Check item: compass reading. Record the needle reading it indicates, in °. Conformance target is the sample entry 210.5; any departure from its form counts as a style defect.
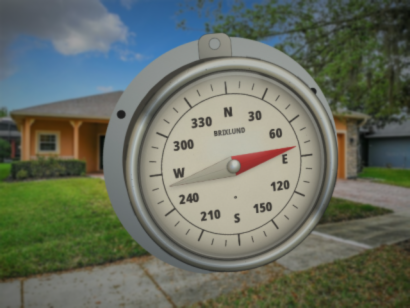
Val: 80
